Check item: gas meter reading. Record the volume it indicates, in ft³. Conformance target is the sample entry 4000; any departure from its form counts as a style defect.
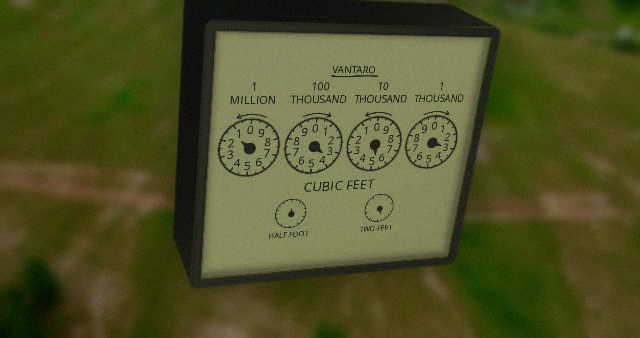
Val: 135300
